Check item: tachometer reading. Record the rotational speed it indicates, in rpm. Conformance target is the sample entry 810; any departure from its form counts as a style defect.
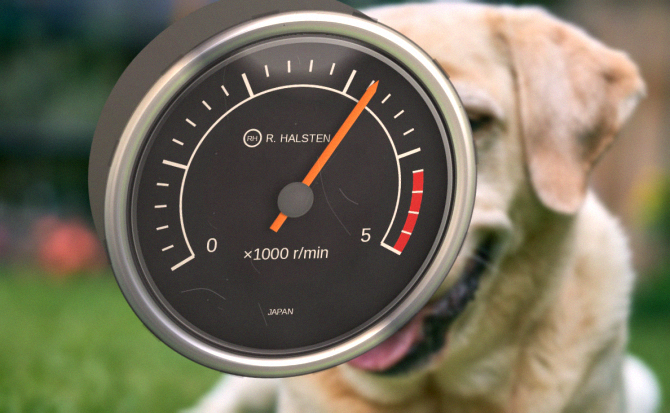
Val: 3200
